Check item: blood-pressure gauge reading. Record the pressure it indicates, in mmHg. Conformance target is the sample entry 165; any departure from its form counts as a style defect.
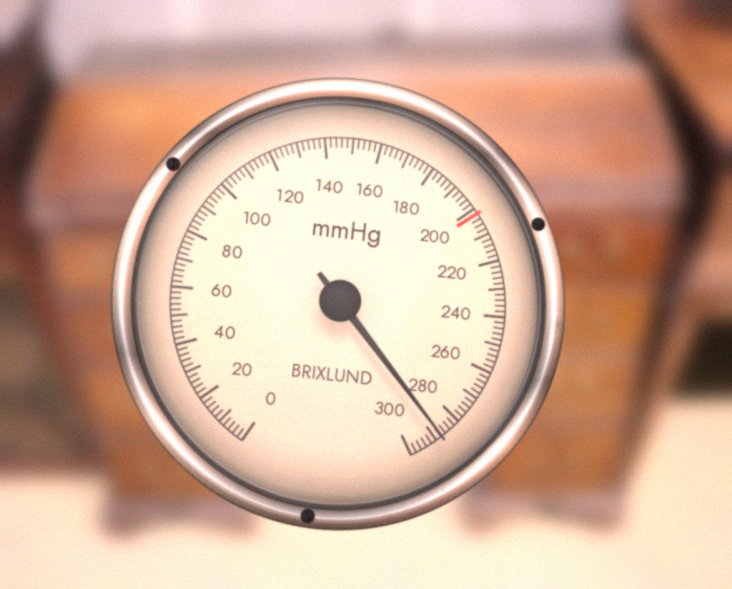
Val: 288
